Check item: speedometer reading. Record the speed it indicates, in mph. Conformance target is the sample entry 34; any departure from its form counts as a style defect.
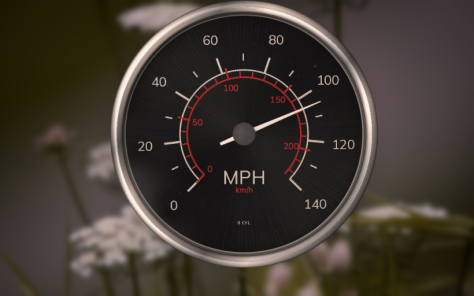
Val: 105
